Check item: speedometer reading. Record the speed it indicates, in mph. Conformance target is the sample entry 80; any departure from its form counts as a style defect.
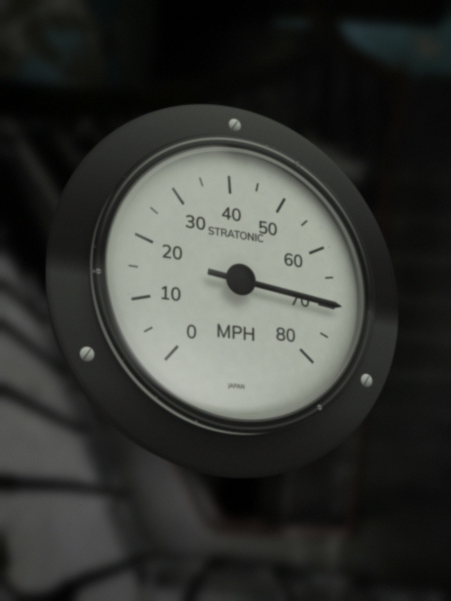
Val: 70
